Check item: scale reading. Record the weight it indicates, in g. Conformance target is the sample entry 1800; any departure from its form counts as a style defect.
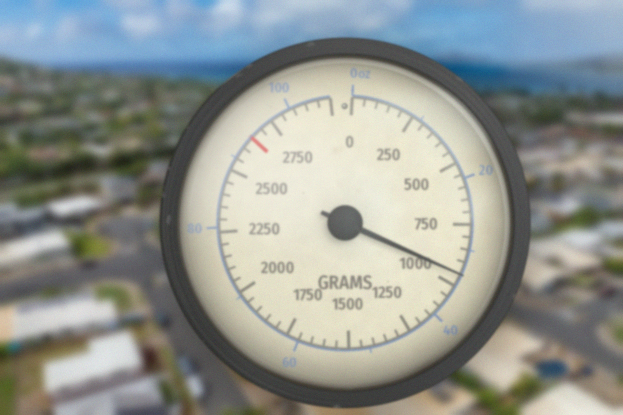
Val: 950
